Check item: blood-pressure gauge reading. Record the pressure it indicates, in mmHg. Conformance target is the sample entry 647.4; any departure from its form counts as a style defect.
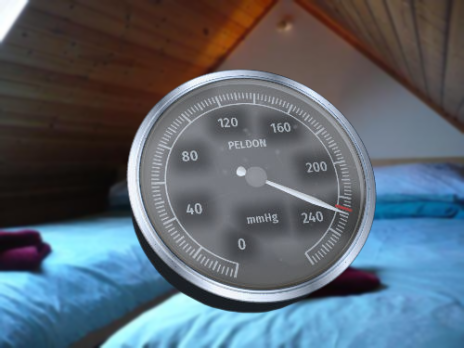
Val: 230
